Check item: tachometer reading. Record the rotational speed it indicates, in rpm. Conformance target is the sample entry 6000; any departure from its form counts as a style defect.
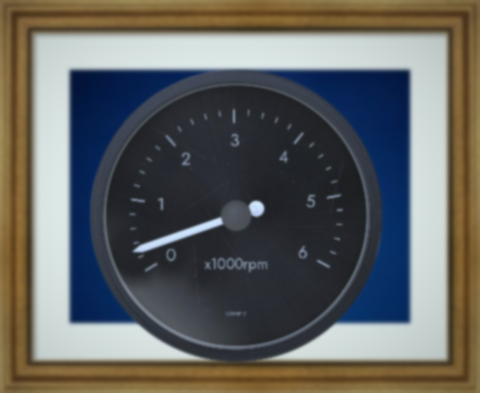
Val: 300
